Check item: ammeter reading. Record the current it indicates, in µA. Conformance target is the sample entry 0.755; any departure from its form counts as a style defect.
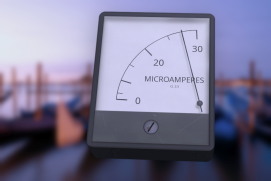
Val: 27.5
